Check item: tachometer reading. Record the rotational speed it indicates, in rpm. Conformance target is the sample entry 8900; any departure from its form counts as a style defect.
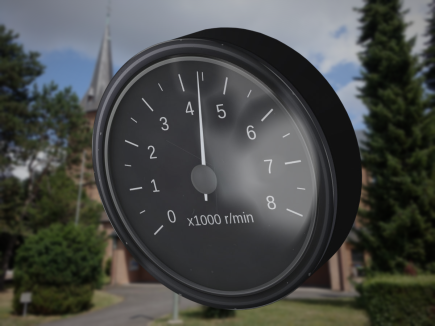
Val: 4500
